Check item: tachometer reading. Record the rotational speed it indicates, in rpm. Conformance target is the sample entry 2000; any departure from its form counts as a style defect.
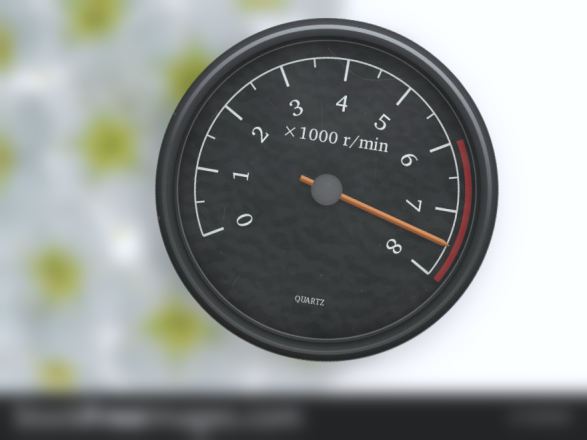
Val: 7500
